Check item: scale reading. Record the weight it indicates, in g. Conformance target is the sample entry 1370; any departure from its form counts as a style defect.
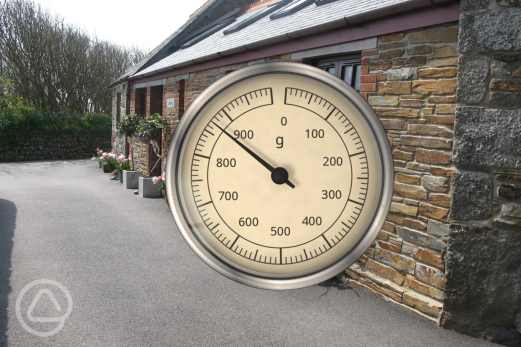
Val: 870
